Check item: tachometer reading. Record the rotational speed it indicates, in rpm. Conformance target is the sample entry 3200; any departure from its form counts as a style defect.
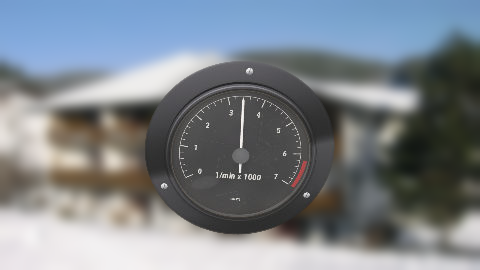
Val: 3400
